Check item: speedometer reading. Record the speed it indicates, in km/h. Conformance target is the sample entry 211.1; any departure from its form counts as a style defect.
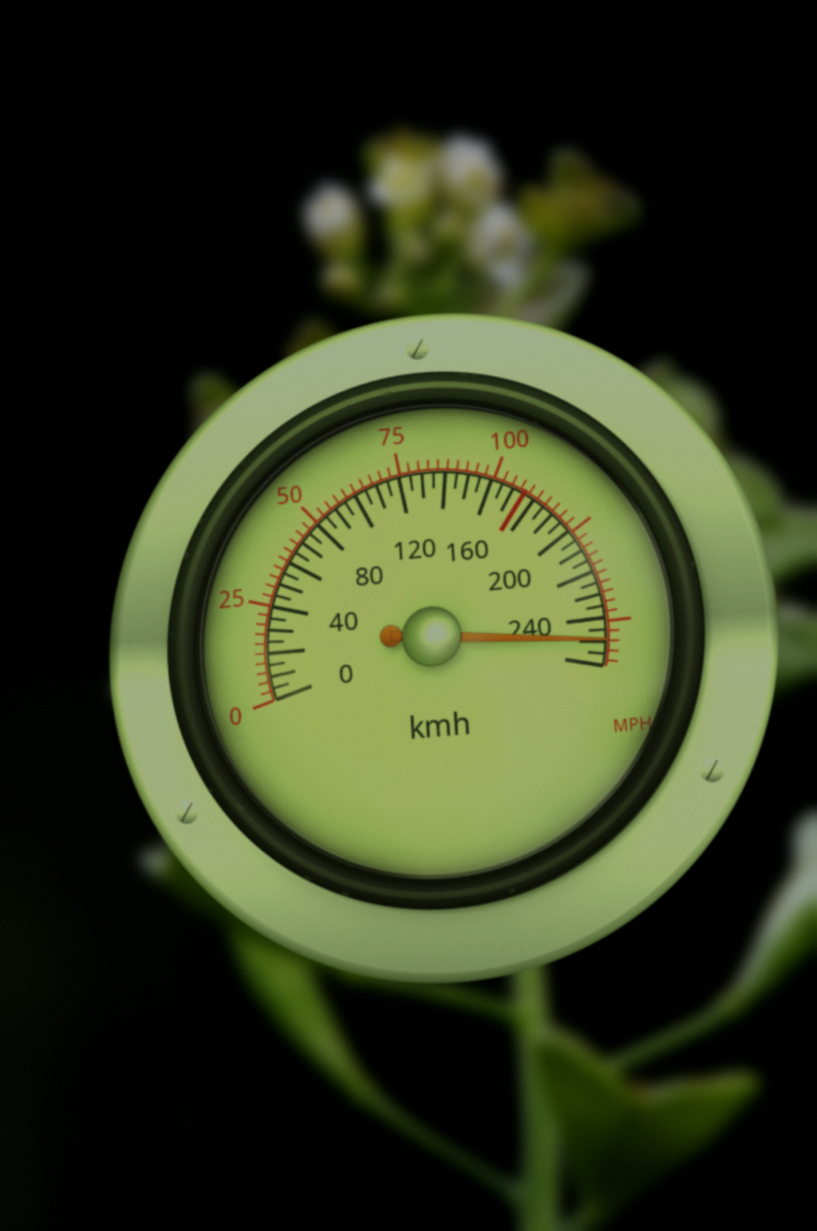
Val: 250
